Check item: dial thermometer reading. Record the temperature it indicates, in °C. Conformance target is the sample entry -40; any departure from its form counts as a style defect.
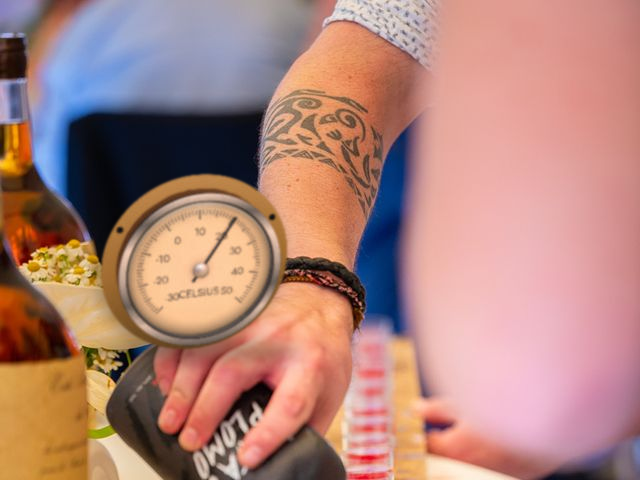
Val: 20
